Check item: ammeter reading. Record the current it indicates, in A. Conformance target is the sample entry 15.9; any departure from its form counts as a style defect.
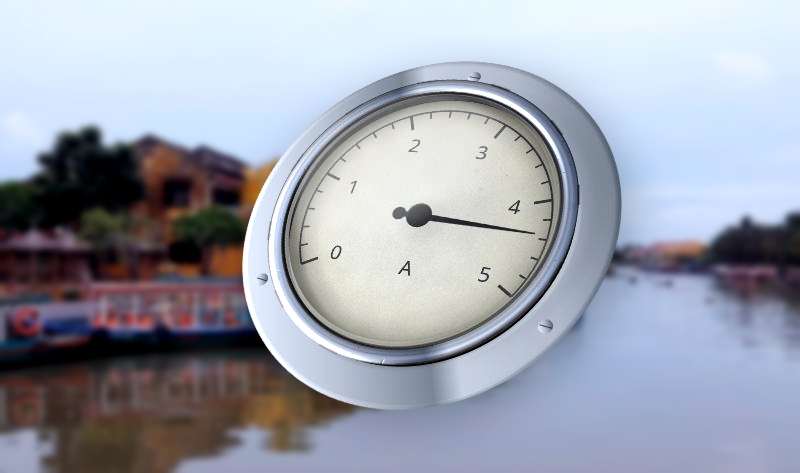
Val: 4.4
